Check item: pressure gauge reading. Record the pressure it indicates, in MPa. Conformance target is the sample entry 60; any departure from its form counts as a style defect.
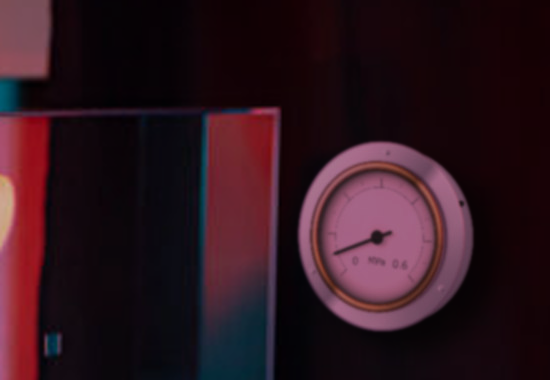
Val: 0.05
